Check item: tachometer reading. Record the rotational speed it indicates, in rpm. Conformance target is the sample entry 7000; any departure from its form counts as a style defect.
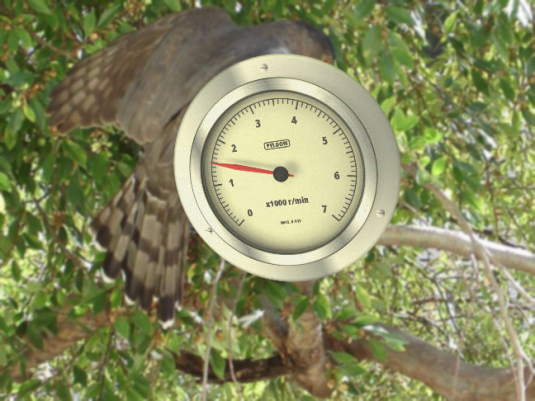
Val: 1500
